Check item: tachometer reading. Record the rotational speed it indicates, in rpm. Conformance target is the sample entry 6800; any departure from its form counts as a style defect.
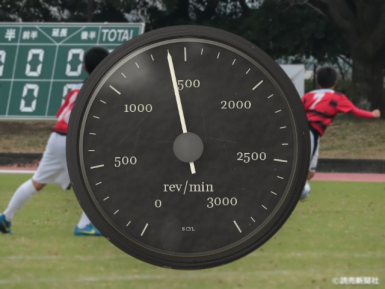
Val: 1400
